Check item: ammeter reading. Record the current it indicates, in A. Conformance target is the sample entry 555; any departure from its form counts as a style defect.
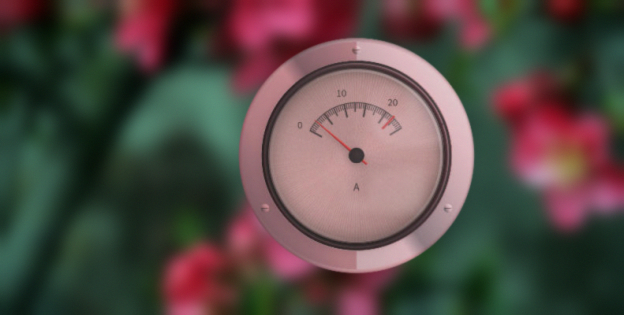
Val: 2.5
